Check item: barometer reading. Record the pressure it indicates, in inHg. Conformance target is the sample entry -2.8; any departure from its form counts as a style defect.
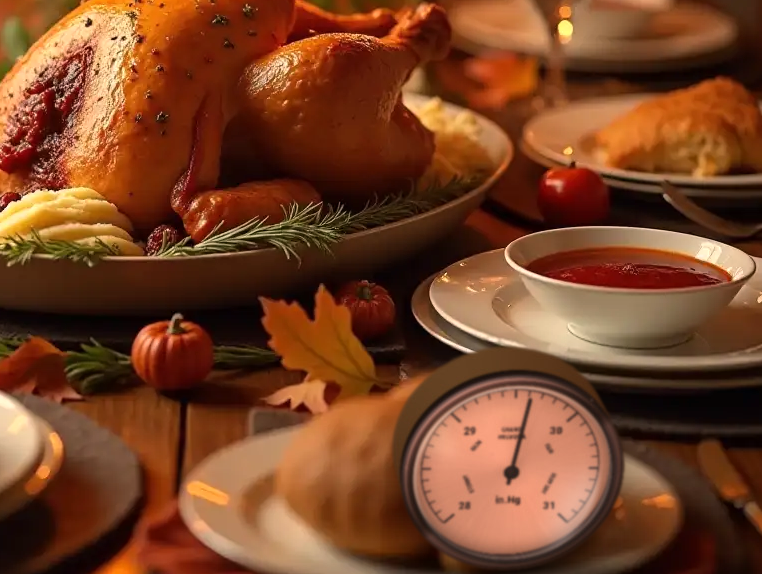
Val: 29.6
